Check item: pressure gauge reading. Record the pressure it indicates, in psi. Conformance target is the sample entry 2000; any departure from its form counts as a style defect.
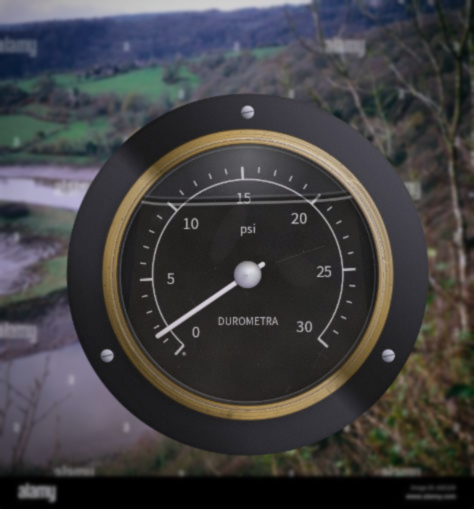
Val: 1.5
